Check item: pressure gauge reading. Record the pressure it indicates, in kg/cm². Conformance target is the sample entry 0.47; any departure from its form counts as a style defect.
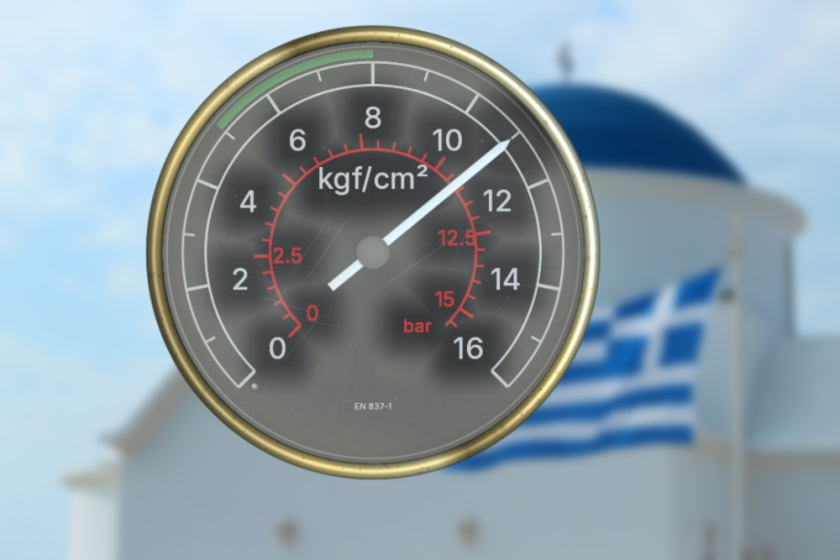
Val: 11
